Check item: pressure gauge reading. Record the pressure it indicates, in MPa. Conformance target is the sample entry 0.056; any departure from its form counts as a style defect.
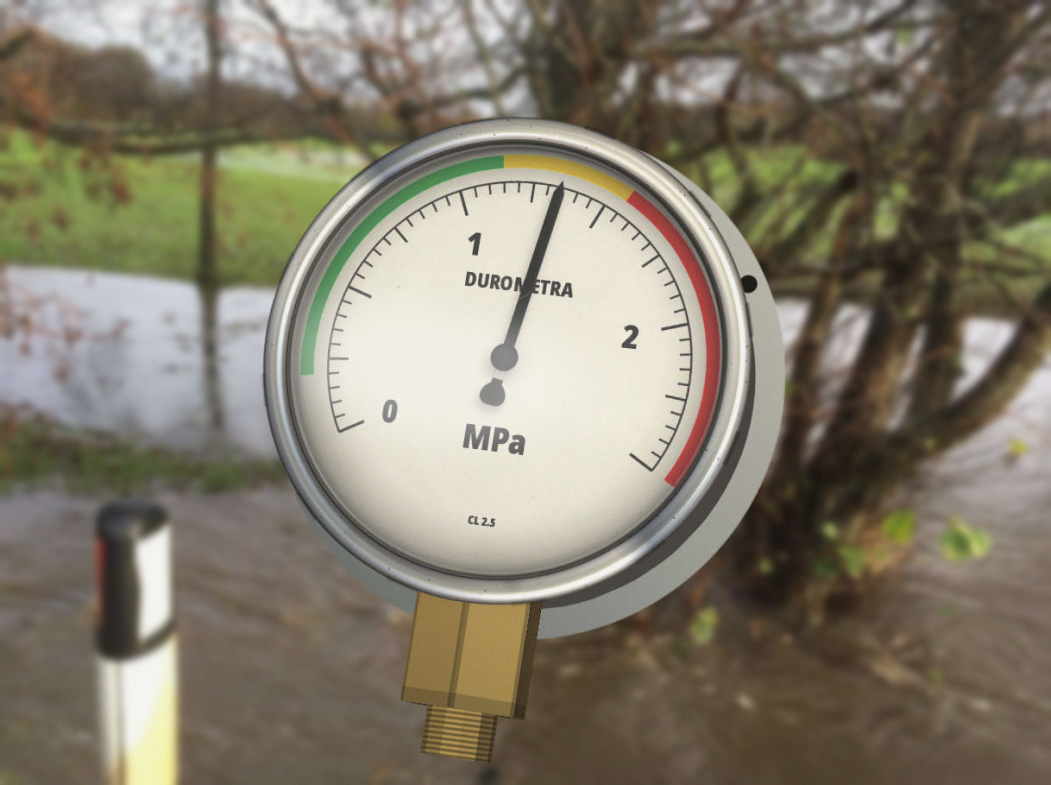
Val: 1.35
